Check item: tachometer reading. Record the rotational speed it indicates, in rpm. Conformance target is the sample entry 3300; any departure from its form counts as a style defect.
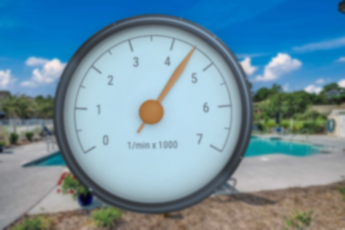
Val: 4500
